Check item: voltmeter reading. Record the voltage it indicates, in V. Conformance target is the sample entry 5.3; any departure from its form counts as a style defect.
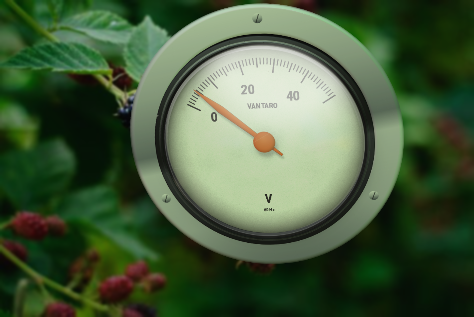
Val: 5
